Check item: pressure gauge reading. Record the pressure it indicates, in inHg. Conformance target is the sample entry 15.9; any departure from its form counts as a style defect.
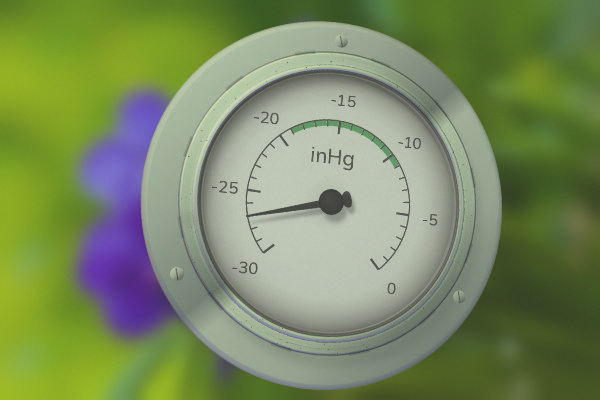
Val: -27
